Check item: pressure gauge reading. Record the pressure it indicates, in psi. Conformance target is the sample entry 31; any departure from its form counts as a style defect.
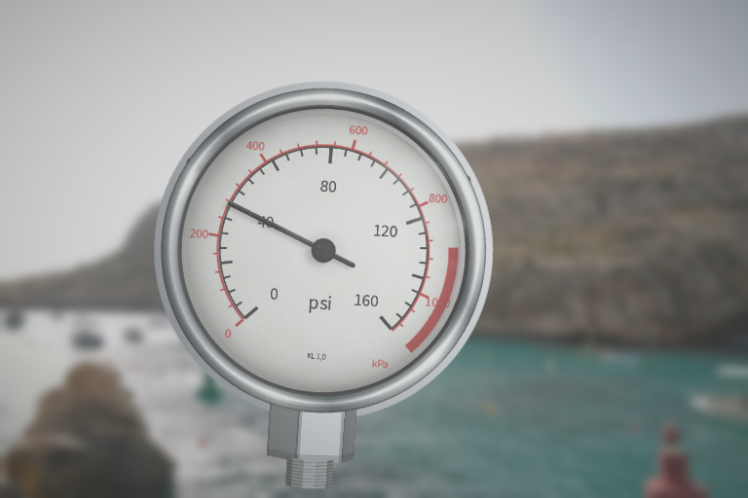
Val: 40
